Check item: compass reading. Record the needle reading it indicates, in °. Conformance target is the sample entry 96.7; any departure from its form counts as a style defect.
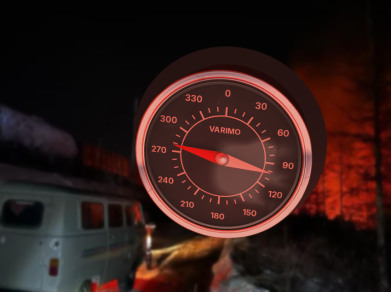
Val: 280
